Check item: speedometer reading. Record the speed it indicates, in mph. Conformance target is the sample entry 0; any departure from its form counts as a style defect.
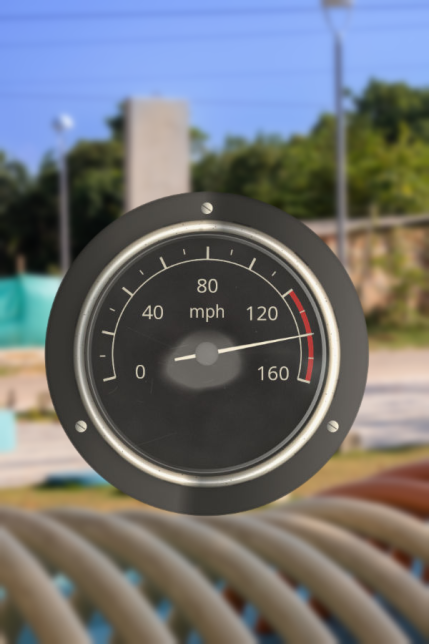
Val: 140
